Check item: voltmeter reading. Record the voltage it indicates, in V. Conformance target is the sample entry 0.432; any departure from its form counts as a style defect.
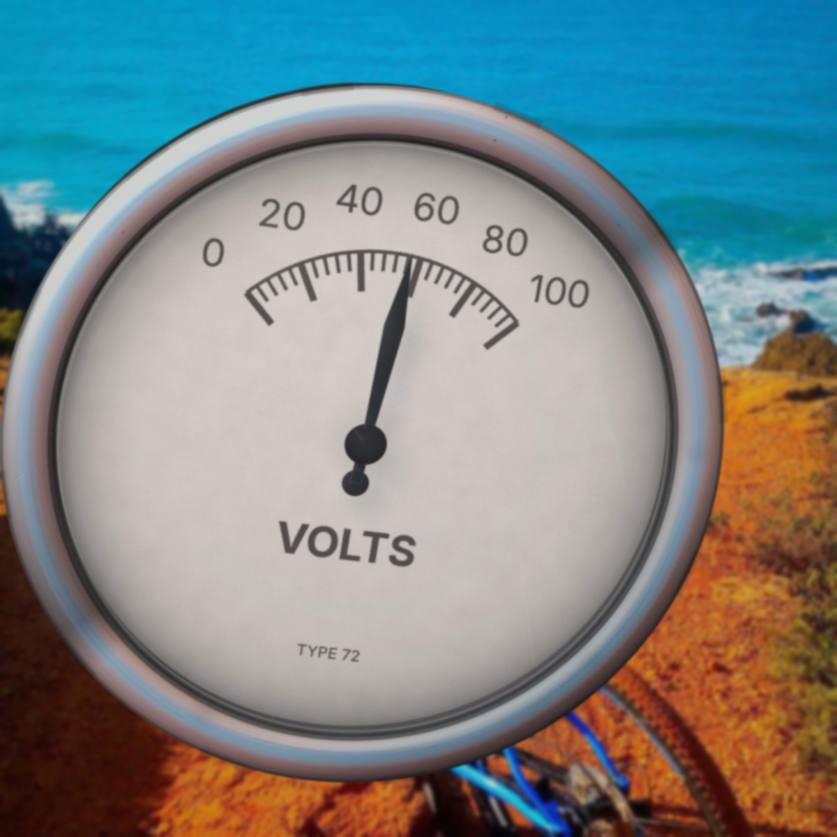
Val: 56
